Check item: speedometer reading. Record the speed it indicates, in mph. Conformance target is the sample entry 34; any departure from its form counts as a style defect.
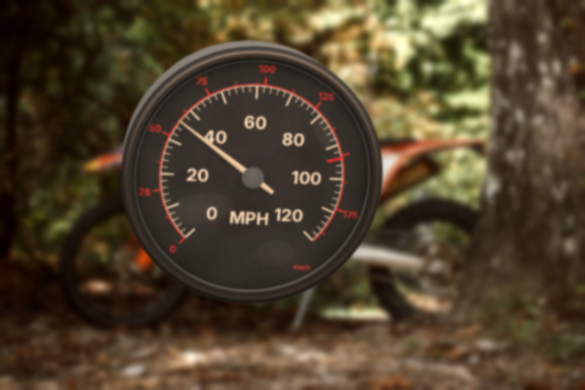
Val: 36
